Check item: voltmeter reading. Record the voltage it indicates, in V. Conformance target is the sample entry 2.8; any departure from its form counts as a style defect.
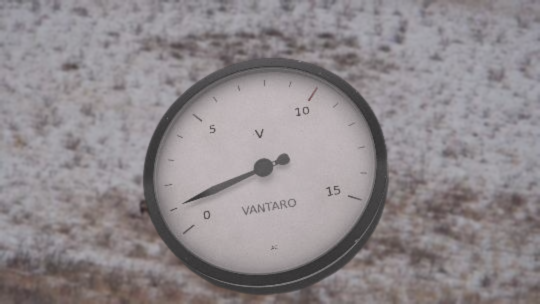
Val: 1
